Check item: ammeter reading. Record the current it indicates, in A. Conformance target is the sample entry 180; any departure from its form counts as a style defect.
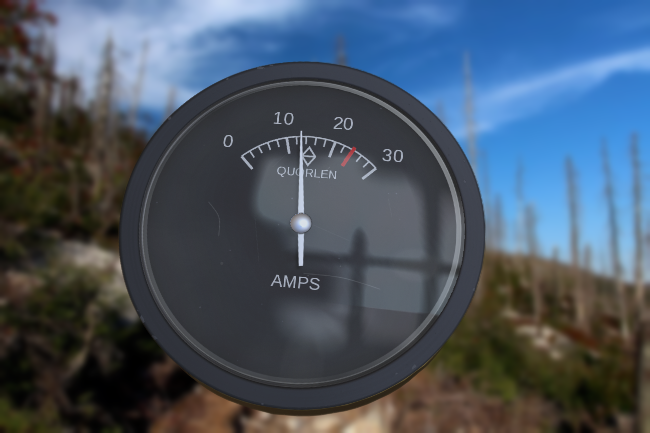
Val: 13
